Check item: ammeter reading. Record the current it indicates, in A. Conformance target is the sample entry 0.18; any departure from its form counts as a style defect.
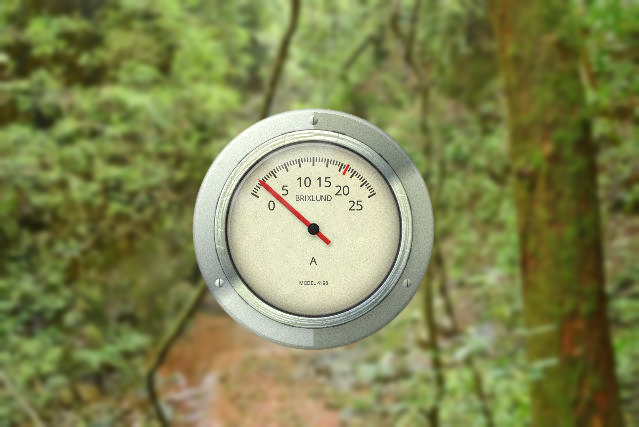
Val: 2.5
